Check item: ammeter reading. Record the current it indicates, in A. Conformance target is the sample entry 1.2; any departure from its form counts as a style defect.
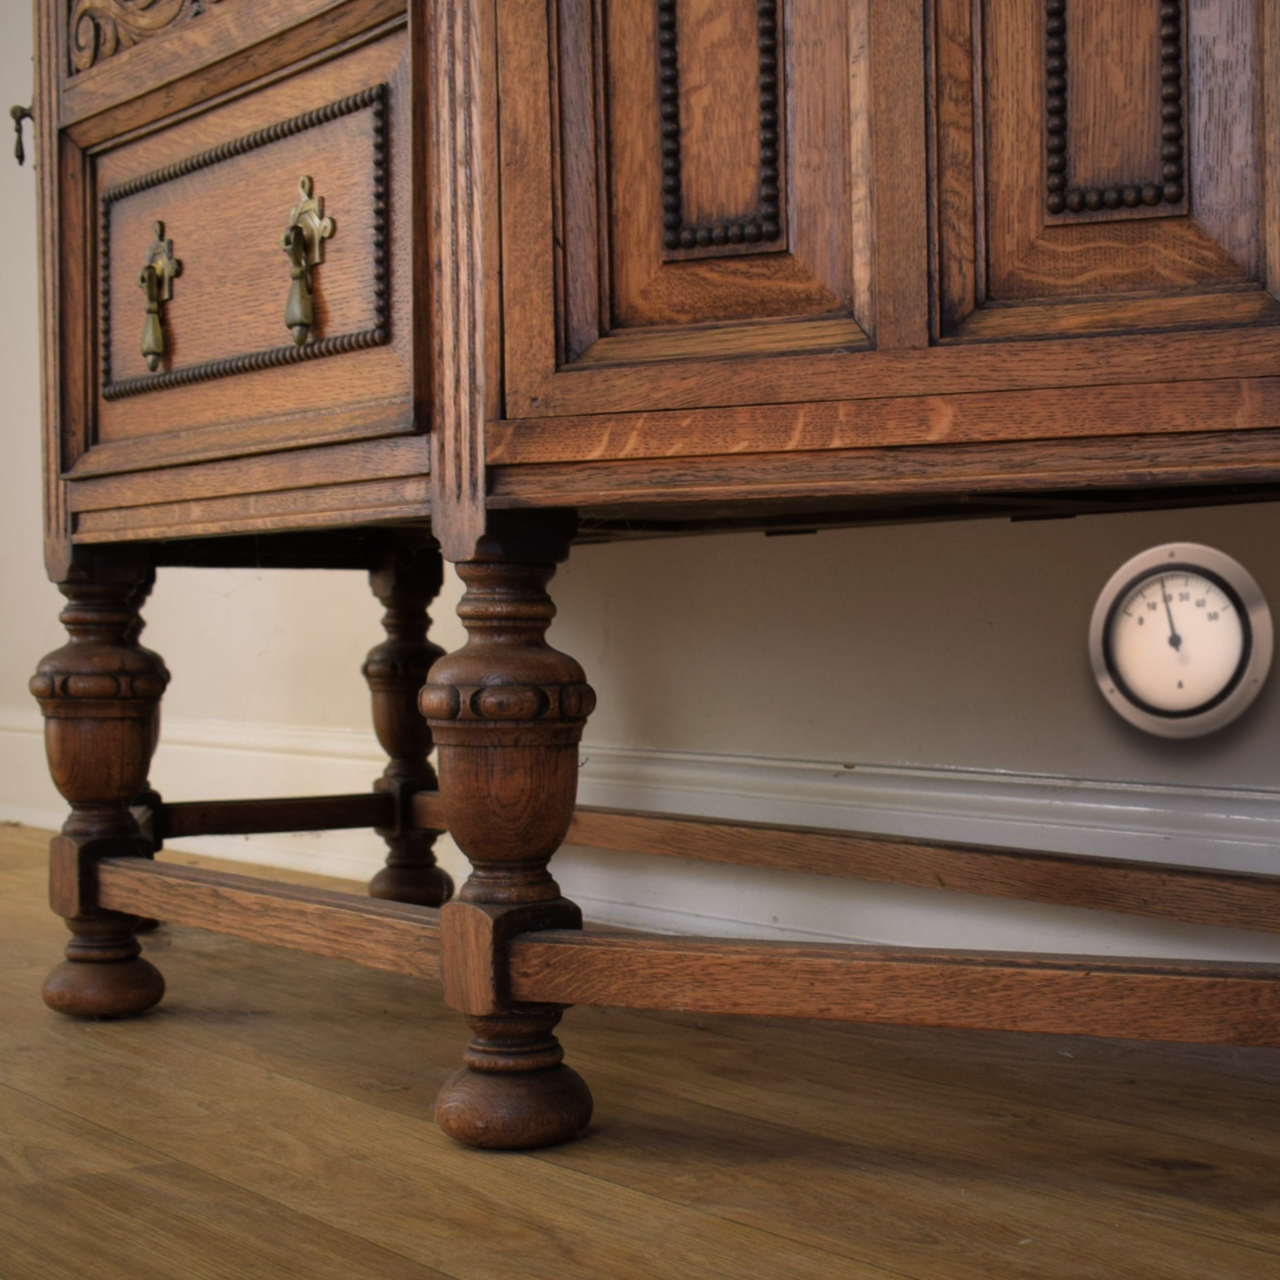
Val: 20
